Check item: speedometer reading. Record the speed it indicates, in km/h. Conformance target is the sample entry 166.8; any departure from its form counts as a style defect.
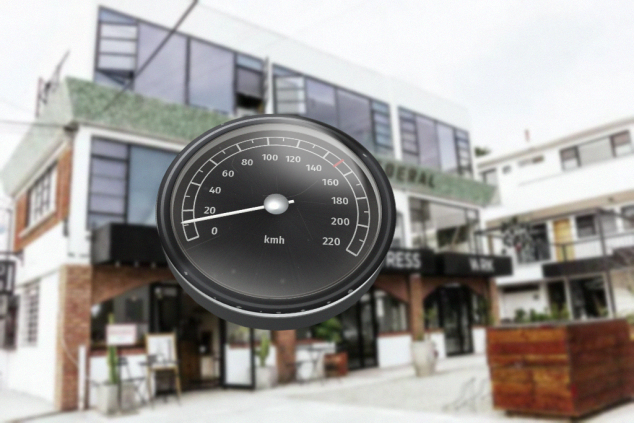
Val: 10
